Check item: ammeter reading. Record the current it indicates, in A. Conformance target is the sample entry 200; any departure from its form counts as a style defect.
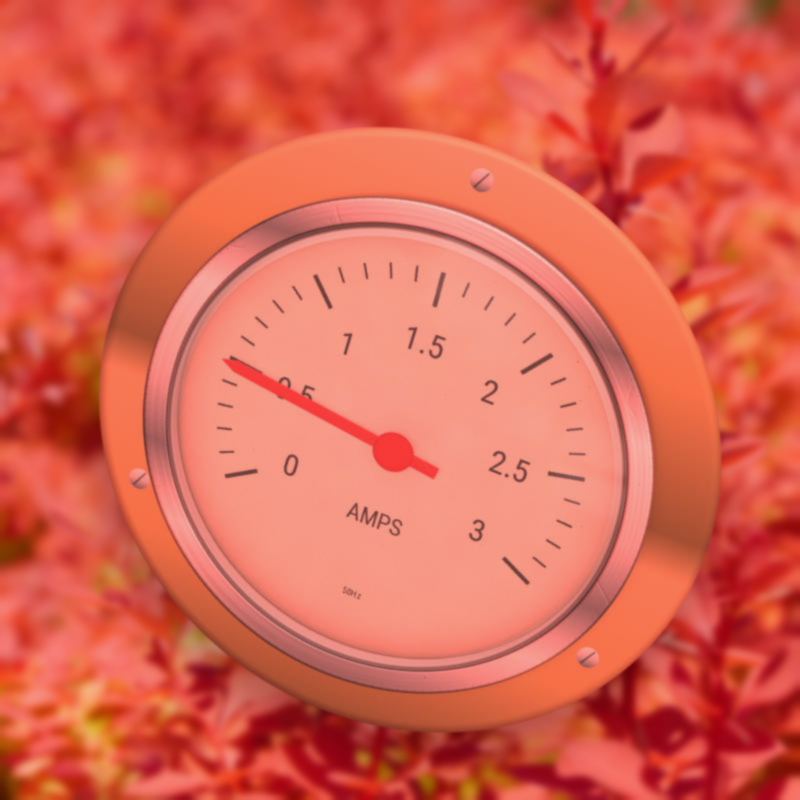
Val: 0.5
